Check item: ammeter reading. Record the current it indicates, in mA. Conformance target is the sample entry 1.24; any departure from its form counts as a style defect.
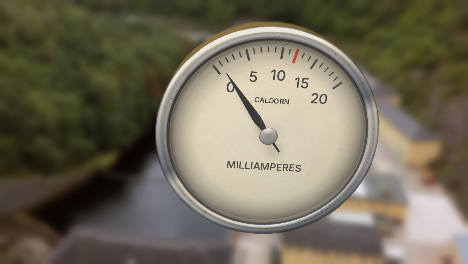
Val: 1
